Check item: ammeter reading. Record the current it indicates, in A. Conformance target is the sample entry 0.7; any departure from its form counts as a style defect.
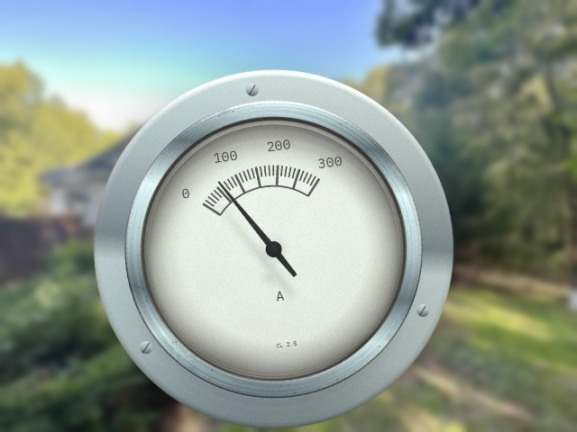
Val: 60
